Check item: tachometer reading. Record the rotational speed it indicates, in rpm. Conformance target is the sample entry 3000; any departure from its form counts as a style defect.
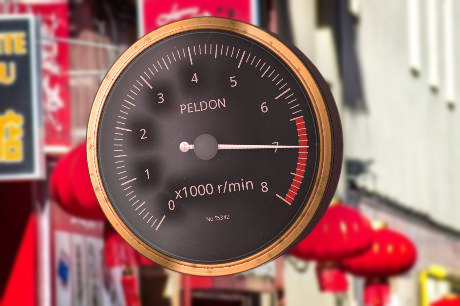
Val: 7000
